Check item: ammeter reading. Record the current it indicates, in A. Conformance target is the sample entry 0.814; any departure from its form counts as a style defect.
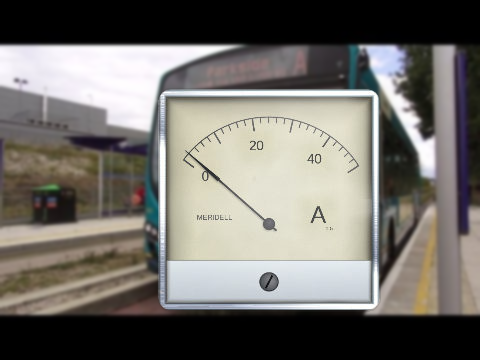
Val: 2
